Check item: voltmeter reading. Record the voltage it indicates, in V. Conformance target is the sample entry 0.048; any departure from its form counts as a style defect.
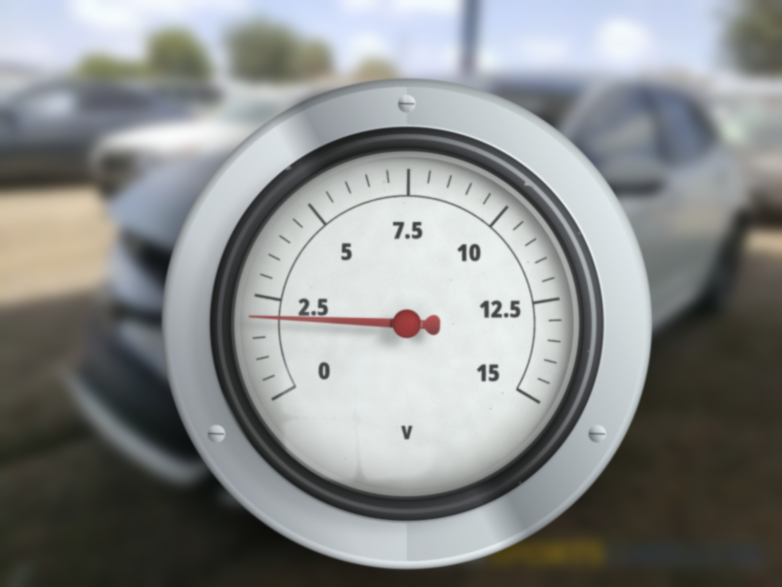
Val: 2
